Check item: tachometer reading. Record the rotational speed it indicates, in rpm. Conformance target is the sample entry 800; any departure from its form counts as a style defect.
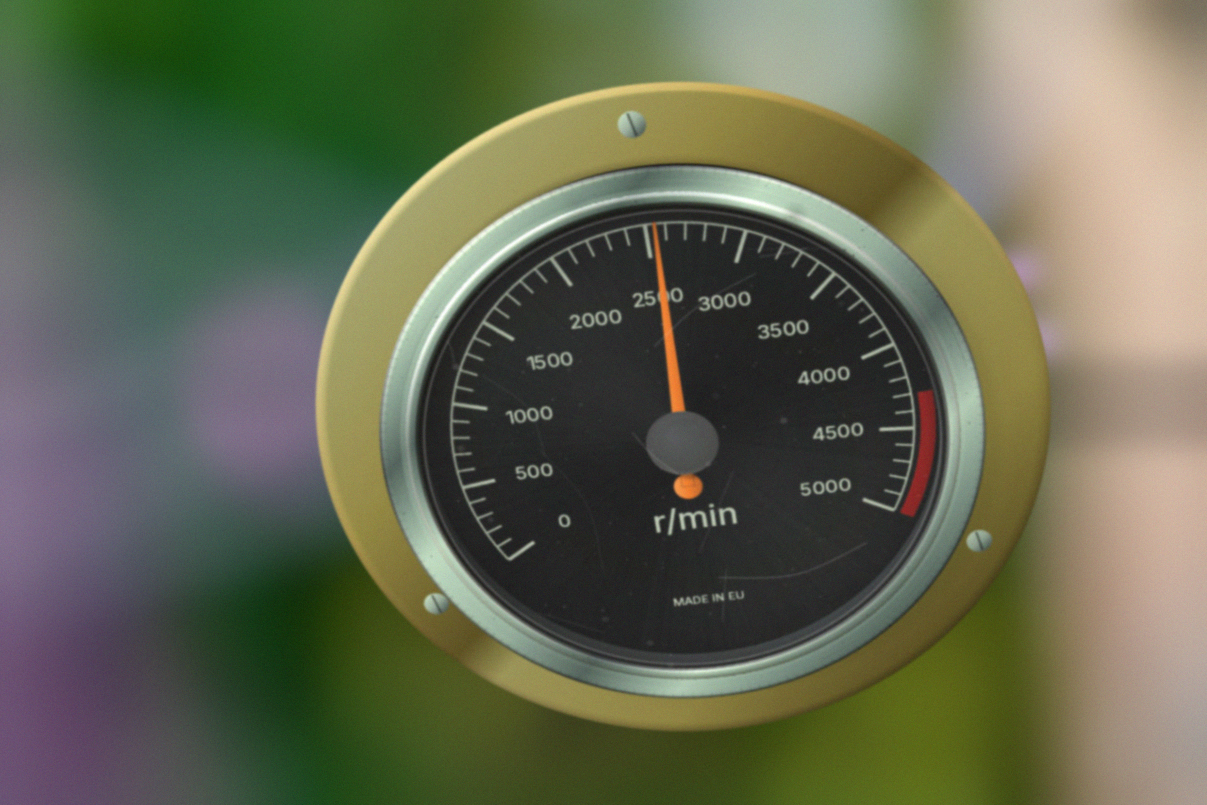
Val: 2550
